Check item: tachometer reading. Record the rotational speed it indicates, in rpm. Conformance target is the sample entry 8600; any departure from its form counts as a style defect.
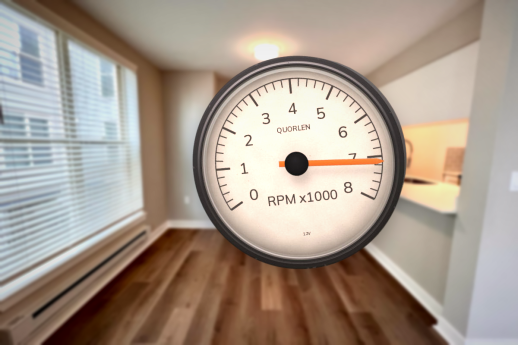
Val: 7100
